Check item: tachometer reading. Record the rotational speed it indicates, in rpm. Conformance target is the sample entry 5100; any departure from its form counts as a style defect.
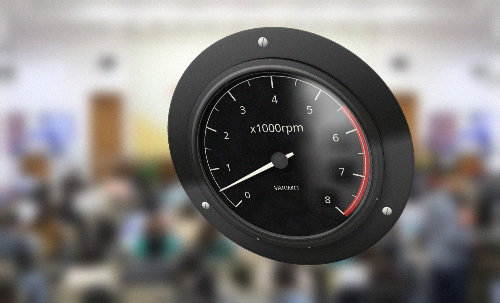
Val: 500
